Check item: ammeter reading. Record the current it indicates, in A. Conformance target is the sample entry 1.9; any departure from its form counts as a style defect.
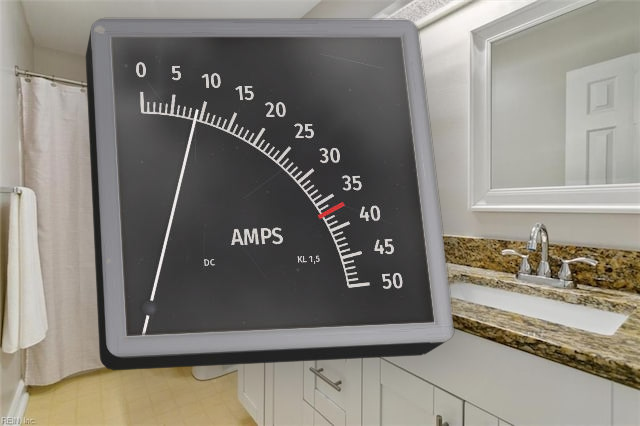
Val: 9
